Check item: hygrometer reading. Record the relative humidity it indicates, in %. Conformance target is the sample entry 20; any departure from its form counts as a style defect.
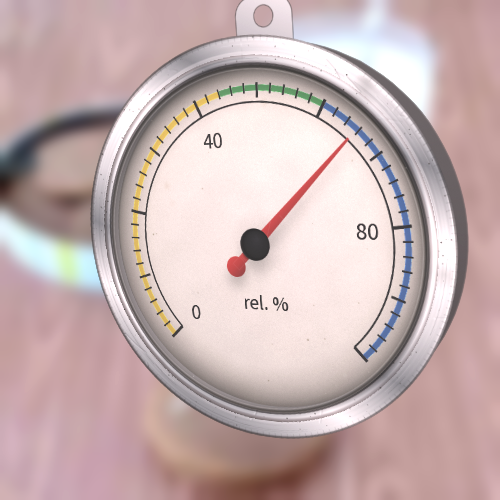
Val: 66
